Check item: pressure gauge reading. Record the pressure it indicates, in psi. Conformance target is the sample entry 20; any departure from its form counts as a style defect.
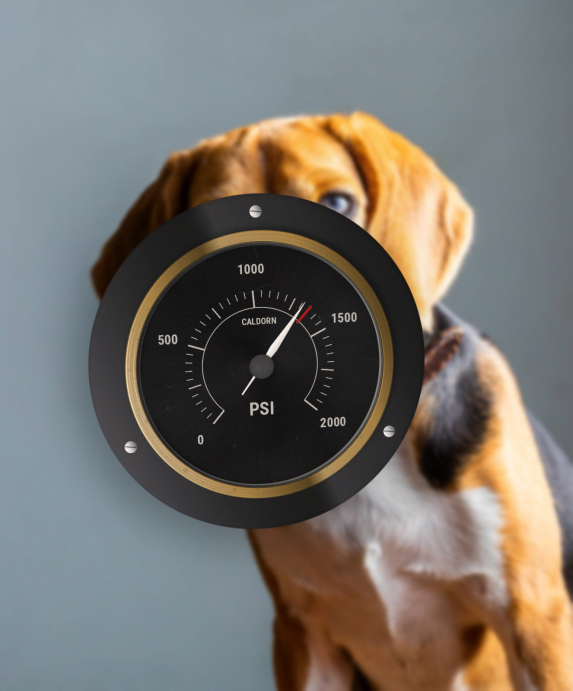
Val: 1300
